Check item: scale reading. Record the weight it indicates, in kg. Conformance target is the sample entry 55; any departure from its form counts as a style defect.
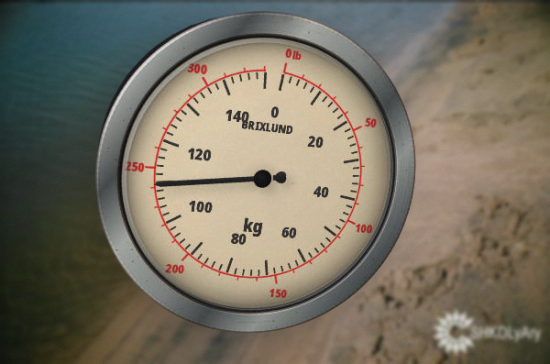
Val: 110
